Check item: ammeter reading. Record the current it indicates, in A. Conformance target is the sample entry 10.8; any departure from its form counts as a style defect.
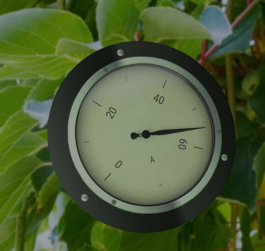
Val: 55
